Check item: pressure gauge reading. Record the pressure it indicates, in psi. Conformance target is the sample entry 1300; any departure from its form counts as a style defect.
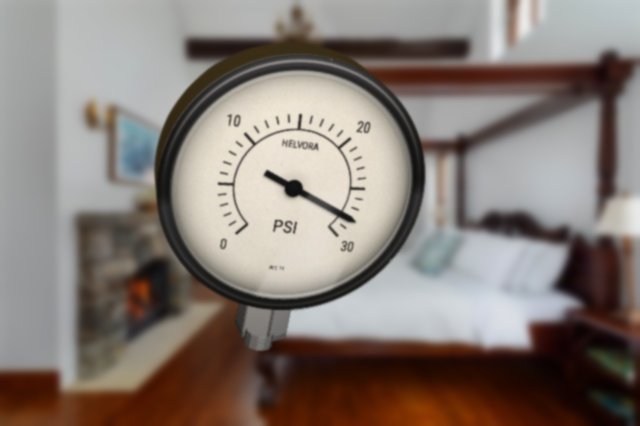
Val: 28
